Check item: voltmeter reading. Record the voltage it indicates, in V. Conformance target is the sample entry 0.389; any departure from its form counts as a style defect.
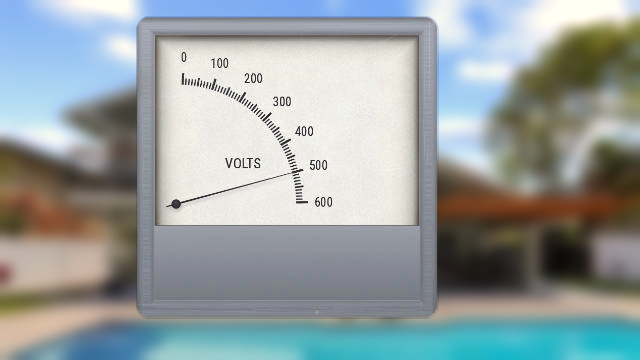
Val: 500
